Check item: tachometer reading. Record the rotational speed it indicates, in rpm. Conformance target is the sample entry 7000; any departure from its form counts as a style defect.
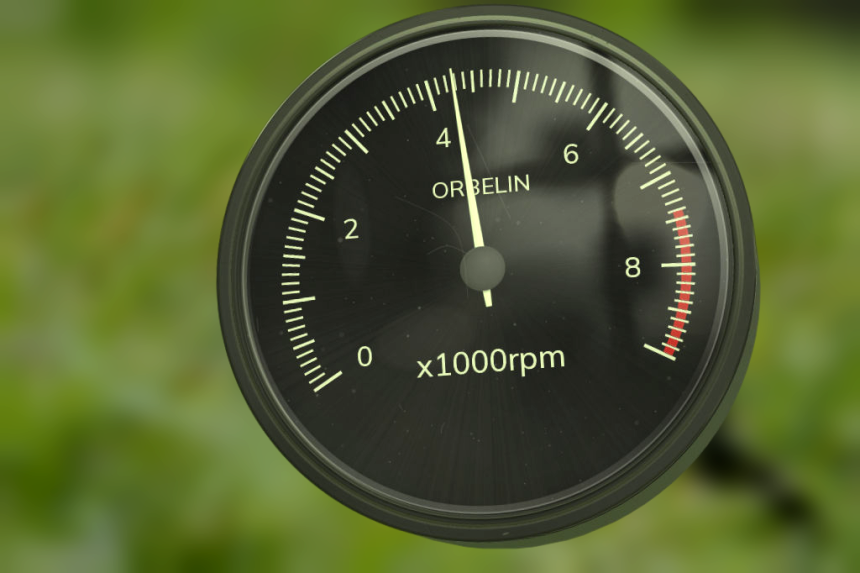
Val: 4300
